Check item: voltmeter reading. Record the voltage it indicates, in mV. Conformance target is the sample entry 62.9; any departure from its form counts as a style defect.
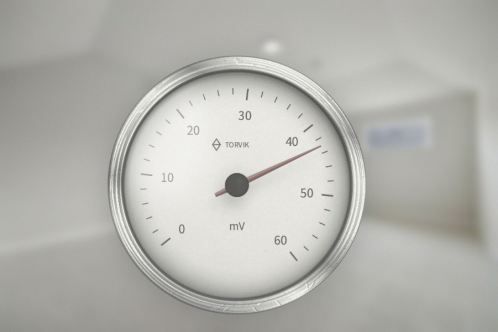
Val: 43
